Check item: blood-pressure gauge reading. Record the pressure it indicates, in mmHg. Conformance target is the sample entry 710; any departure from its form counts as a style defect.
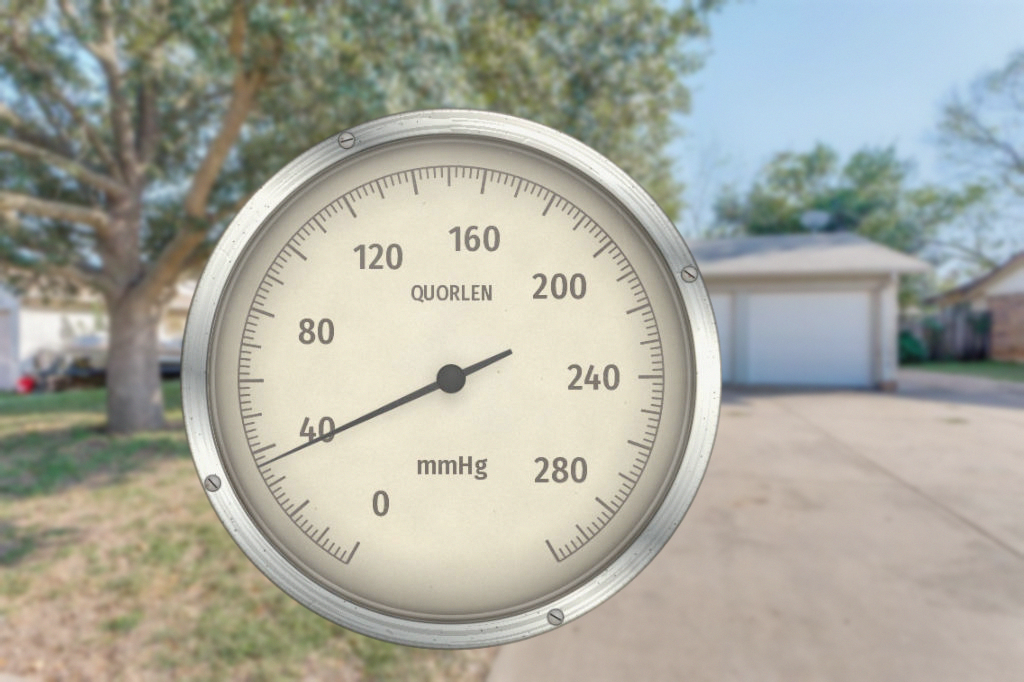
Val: 36
